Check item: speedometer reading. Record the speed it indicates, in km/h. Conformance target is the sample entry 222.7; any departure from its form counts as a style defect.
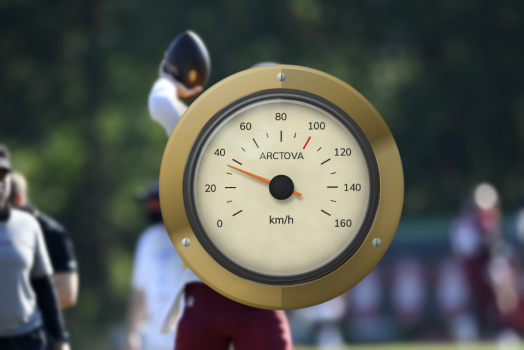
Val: 35
